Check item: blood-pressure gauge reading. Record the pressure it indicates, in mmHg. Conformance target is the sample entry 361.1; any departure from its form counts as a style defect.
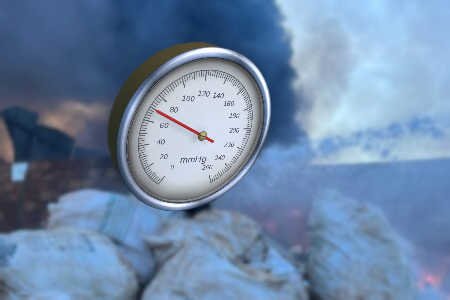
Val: 70
